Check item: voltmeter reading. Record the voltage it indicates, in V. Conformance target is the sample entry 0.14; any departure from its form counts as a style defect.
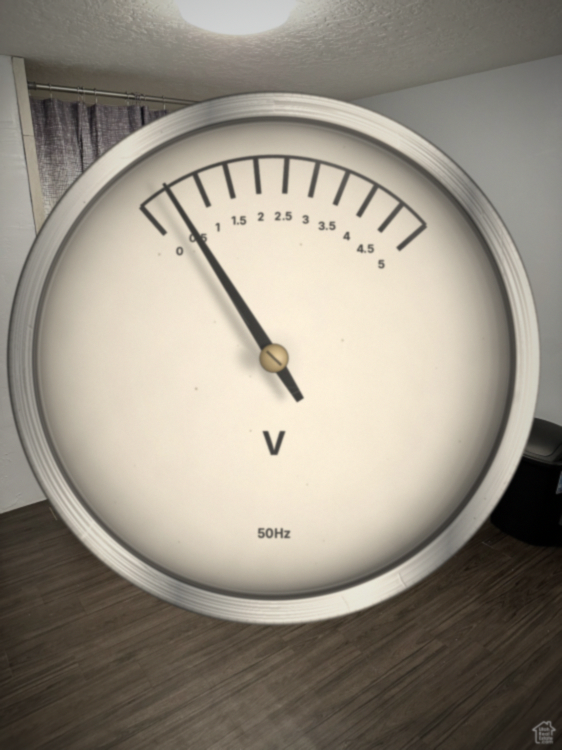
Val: 0.5
